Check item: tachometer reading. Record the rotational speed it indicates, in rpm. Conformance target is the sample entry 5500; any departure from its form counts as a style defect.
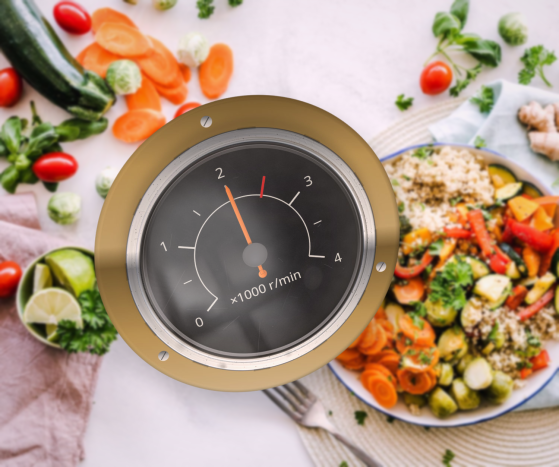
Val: 2000
